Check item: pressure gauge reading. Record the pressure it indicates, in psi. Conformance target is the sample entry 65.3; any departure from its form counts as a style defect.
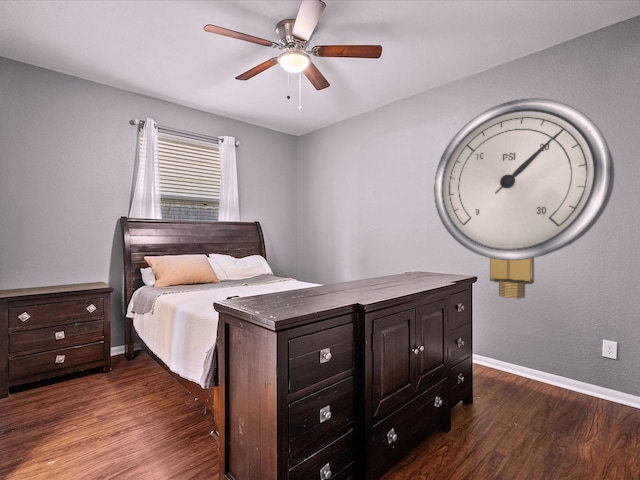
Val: 20
